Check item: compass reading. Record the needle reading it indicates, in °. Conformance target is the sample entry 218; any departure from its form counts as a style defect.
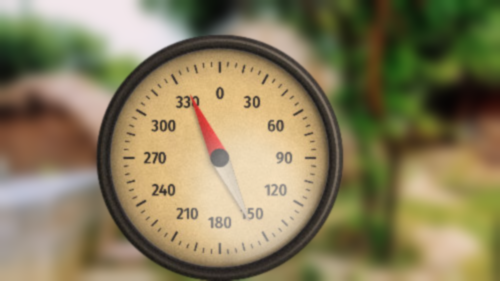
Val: 335
